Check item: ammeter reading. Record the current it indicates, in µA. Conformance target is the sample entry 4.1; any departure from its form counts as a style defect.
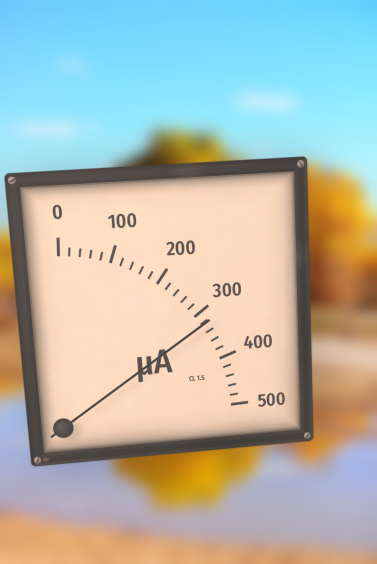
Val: 320
